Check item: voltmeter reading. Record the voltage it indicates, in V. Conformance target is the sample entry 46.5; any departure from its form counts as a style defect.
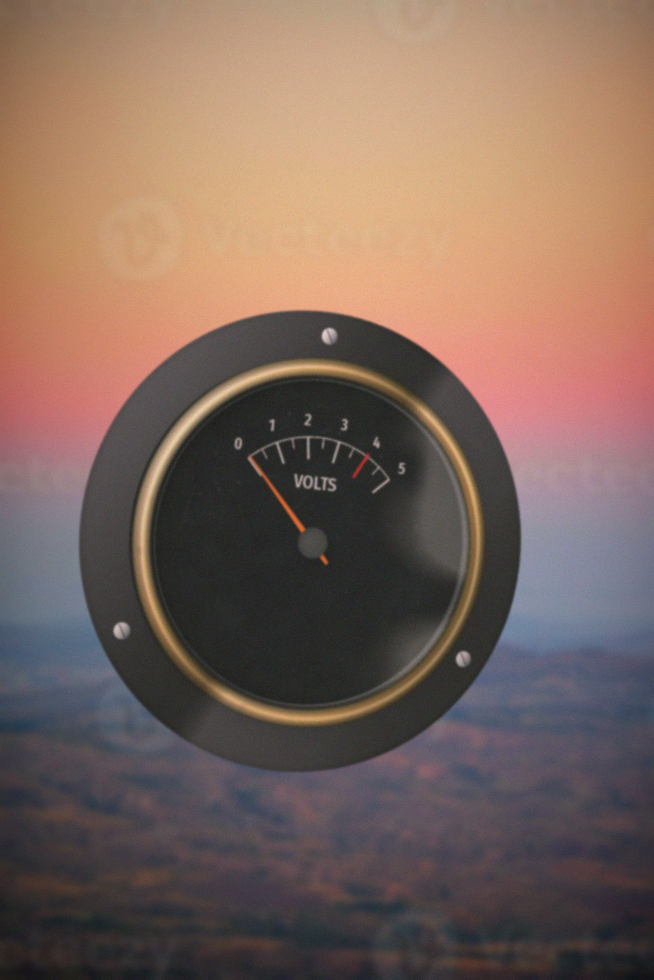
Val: 0
